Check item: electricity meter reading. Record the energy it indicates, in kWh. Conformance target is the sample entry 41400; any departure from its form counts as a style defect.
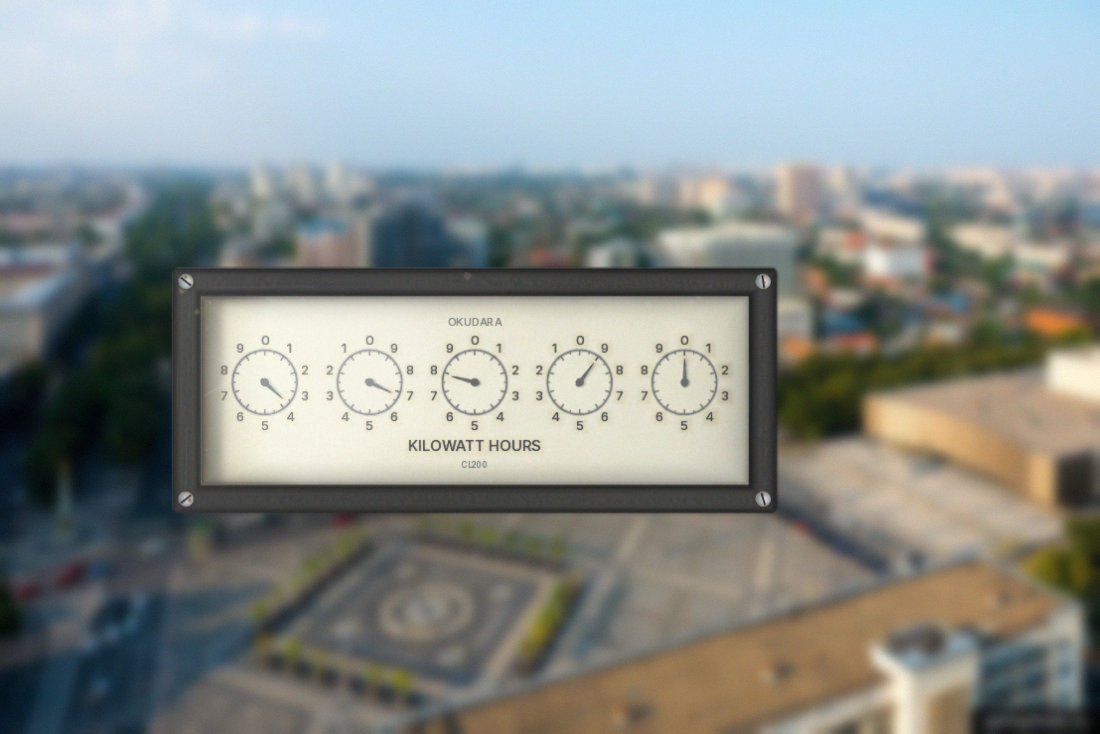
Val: 36790
